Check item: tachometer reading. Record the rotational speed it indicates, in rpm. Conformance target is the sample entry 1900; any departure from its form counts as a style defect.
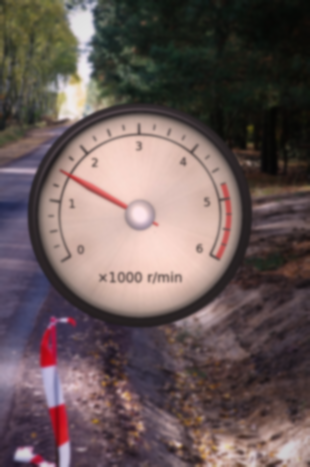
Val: 1500
